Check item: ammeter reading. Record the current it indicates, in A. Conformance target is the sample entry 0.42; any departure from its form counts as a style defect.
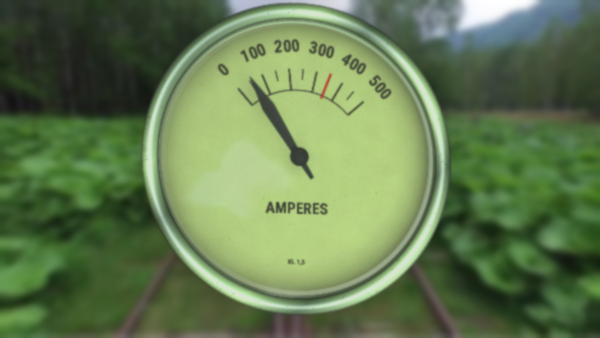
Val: 50
